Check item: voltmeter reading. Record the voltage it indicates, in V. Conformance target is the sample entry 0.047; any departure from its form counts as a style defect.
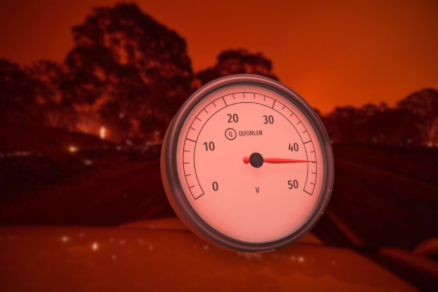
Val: 44
